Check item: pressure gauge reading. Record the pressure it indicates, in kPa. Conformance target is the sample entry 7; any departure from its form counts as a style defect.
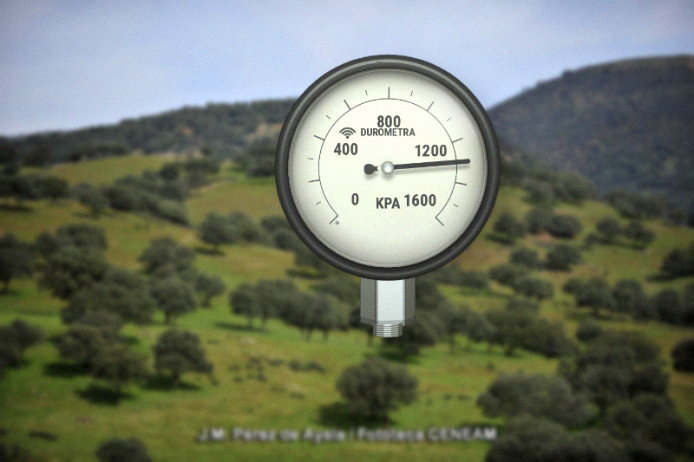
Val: 1300
